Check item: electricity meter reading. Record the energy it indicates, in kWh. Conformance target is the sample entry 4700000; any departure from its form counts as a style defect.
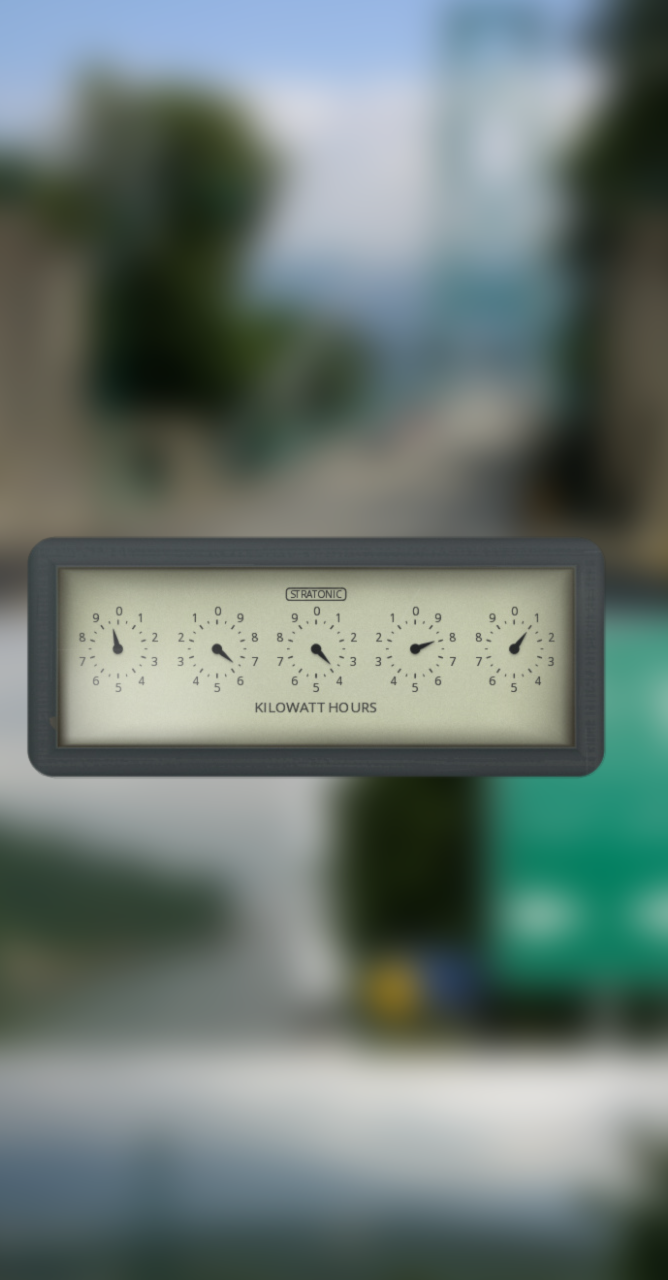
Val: 96381
